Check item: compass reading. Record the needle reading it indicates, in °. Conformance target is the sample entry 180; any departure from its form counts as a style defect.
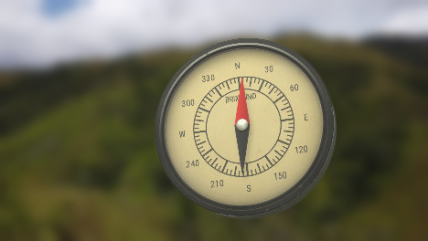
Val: 5
